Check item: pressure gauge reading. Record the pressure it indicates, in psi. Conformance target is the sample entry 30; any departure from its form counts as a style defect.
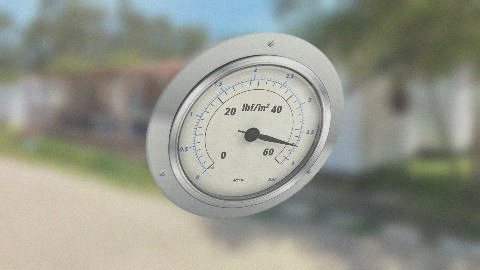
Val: 54
